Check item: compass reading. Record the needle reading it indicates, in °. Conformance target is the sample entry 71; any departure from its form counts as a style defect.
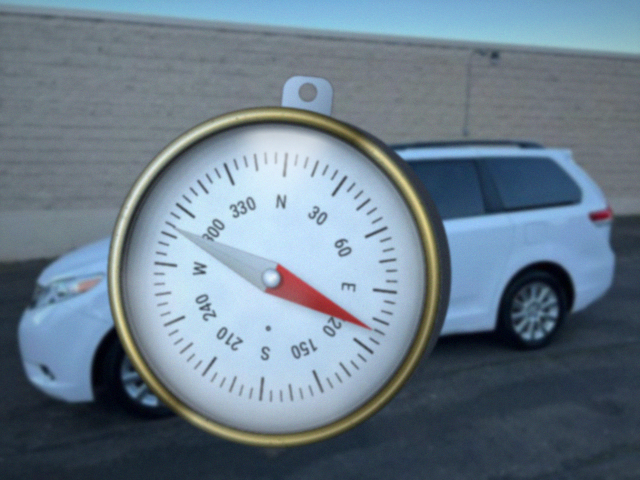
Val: 110
